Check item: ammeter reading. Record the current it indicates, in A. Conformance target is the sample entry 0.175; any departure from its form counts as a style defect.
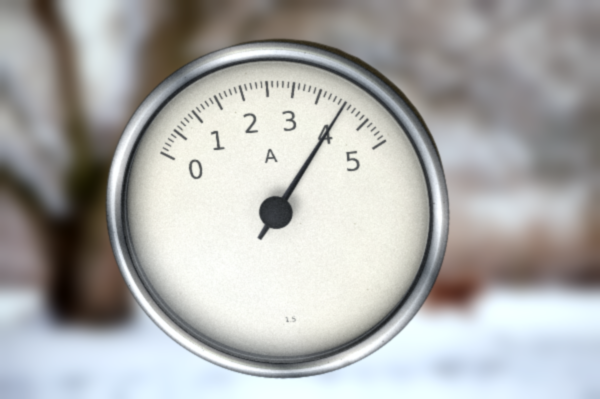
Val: 4
